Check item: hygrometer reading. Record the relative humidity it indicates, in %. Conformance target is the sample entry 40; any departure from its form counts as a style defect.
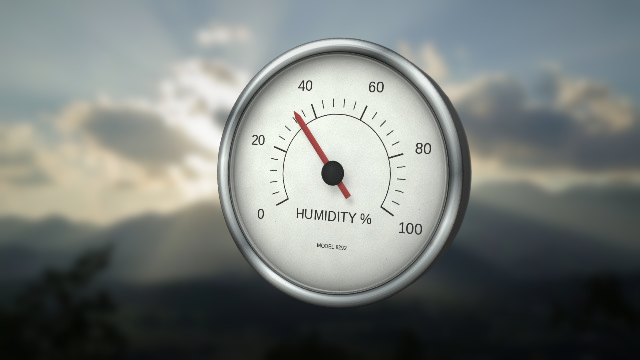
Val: 34
